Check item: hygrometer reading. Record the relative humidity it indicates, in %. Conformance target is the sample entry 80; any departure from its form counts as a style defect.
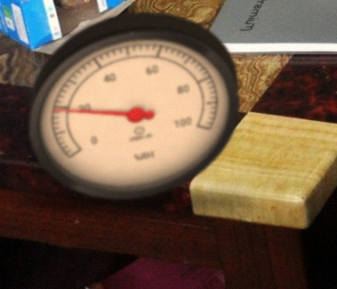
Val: 20
